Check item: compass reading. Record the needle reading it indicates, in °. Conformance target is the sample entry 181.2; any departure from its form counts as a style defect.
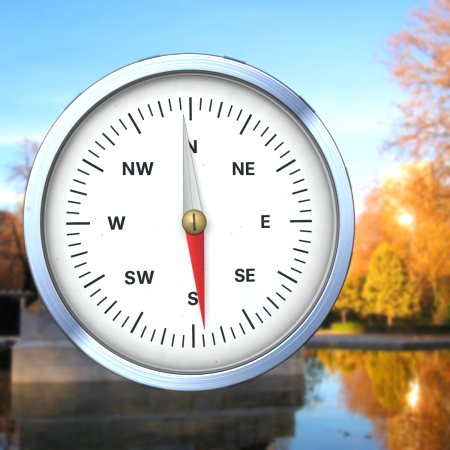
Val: 175
